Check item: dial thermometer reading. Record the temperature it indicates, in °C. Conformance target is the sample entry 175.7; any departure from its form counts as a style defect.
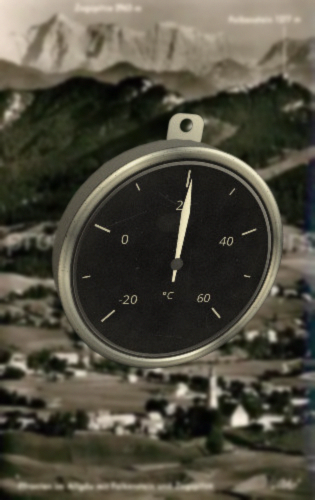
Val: 20
